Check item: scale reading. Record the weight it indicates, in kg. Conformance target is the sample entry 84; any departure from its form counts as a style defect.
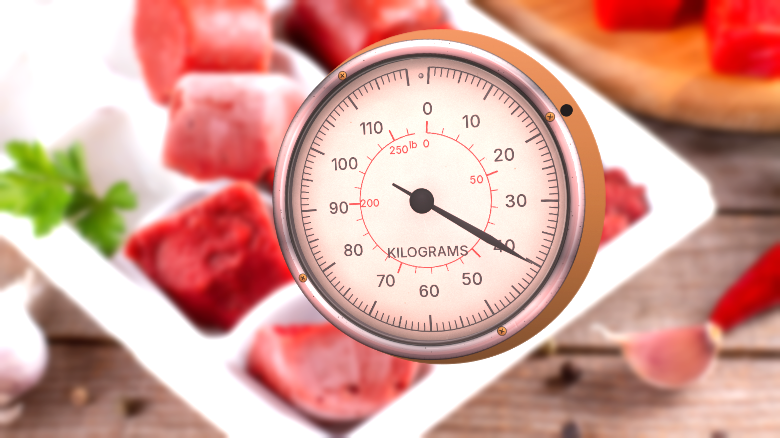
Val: 40
